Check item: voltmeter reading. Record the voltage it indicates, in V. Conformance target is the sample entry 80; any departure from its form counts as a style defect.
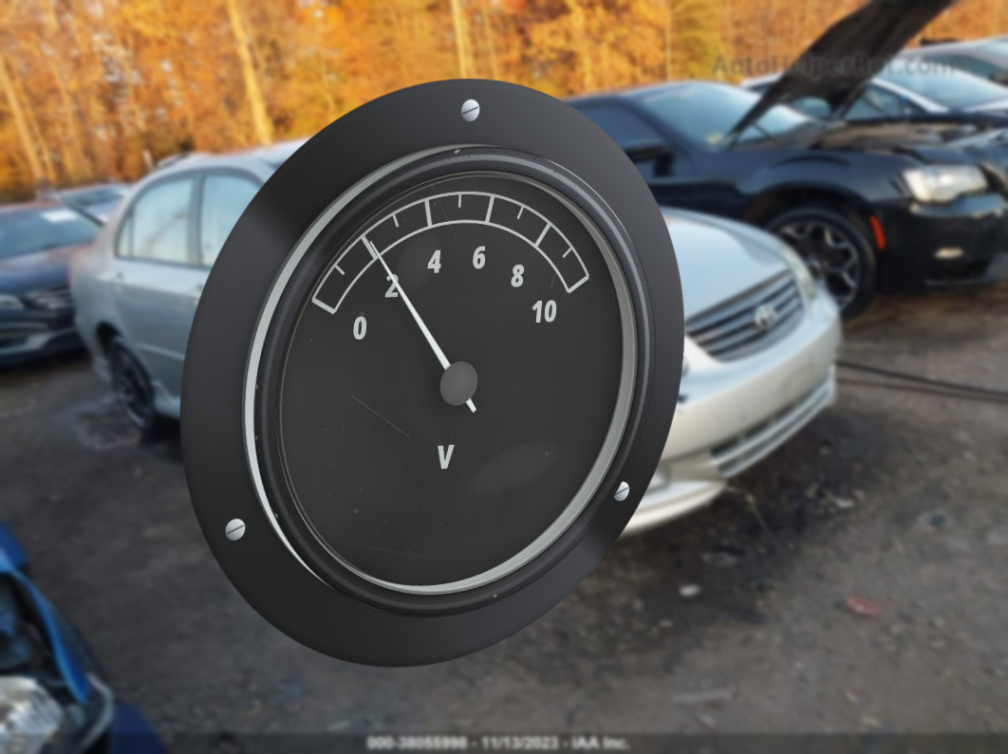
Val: 2
